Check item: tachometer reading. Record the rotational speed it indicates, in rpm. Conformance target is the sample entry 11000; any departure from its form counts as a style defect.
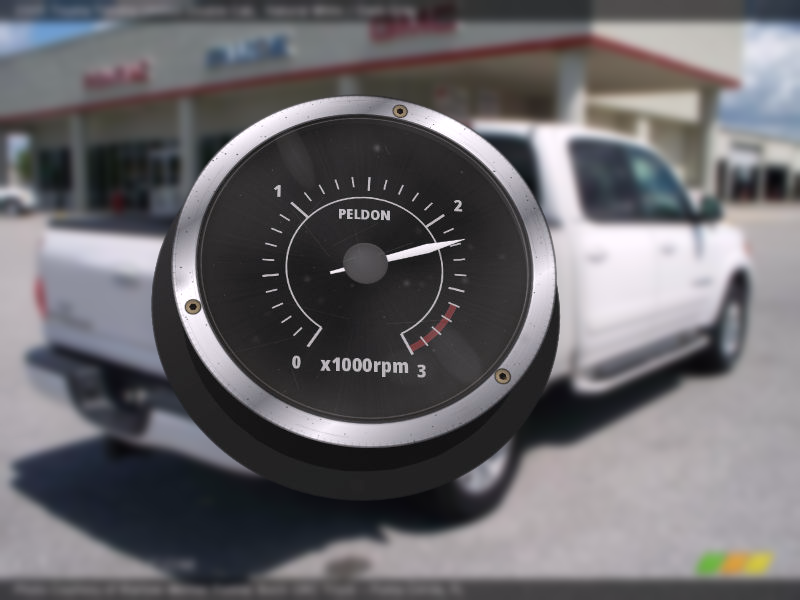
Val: 2200
